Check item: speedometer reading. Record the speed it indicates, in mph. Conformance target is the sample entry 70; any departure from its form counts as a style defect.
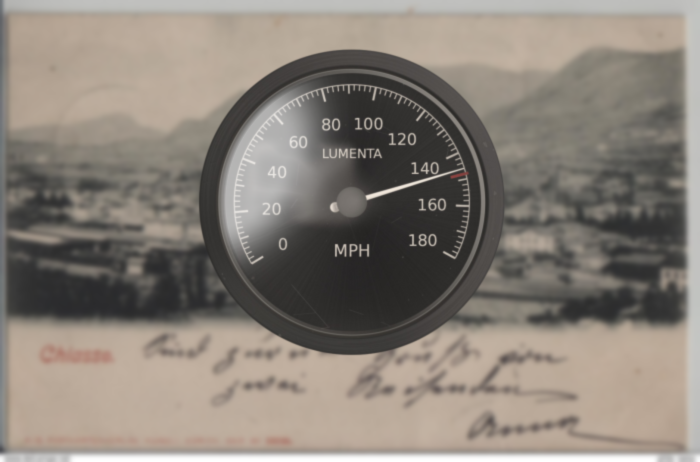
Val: 146
